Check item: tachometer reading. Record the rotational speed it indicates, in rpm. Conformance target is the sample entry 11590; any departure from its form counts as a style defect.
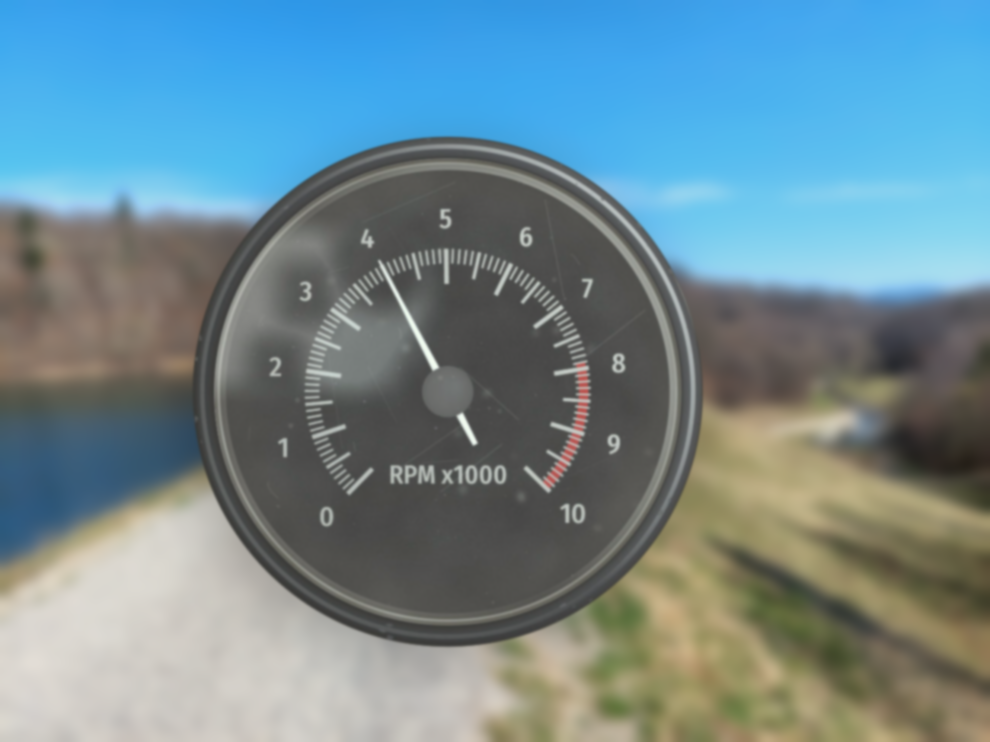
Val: 4000
